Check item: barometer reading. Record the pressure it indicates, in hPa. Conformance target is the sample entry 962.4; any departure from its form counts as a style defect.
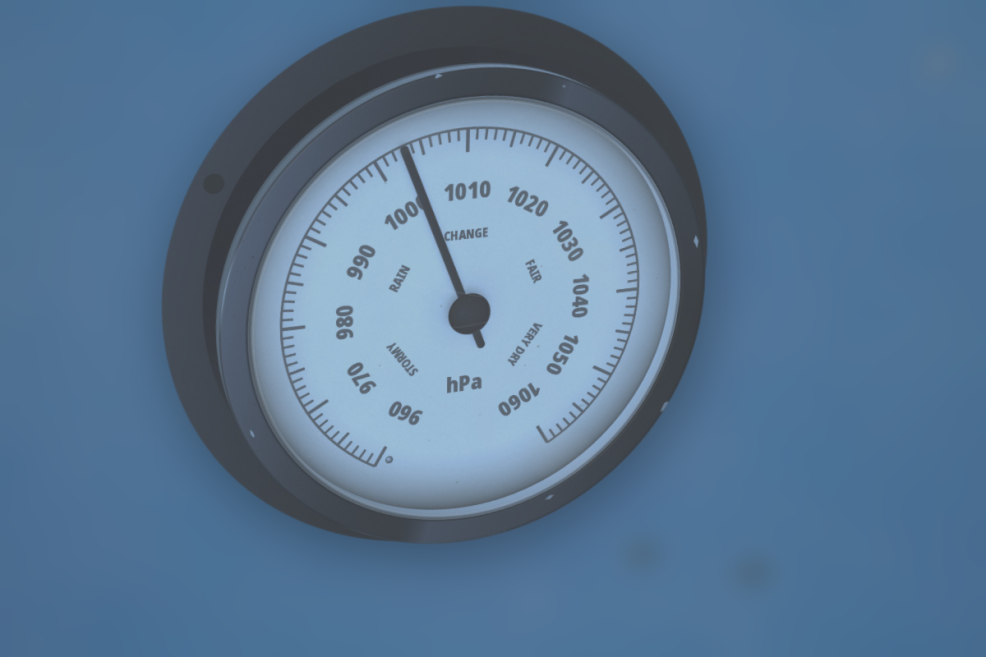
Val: 1003
